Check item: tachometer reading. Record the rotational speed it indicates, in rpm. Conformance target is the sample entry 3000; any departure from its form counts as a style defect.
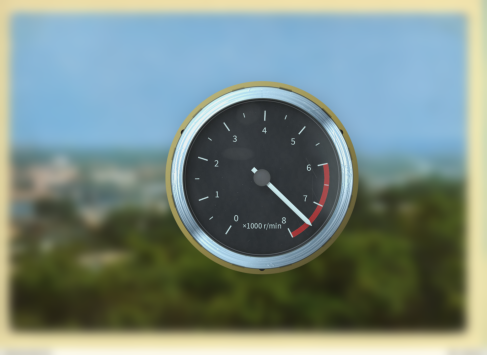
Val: 7500
